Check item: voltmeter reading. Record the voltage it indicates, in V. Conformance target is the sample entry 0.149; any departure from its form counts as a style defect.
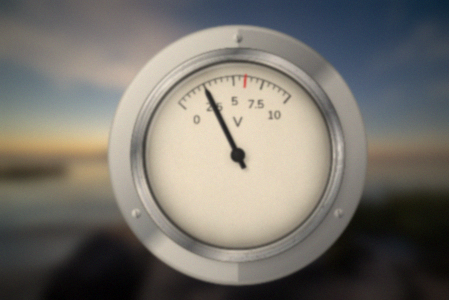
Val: 2.5
